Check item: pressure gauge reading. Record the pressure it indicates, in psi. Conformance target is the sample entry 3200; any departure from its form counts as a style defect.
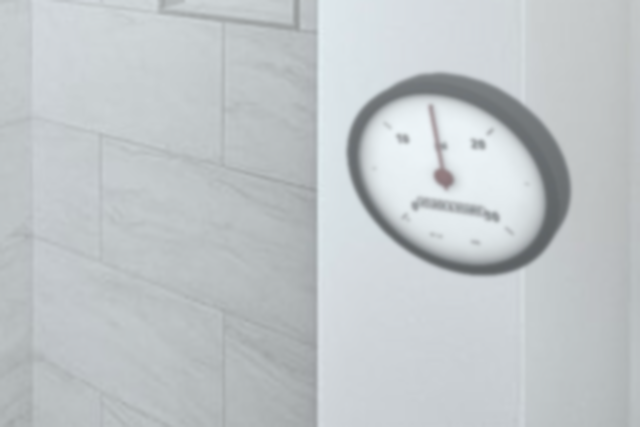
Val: 15
